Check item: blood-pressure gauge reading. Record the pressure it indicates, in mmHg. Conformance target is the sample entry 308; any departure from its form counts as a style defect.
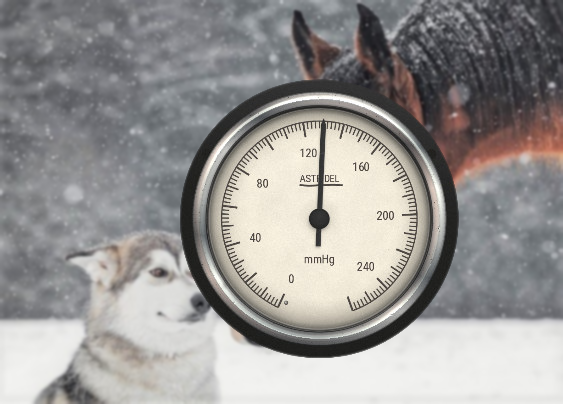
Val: 130
